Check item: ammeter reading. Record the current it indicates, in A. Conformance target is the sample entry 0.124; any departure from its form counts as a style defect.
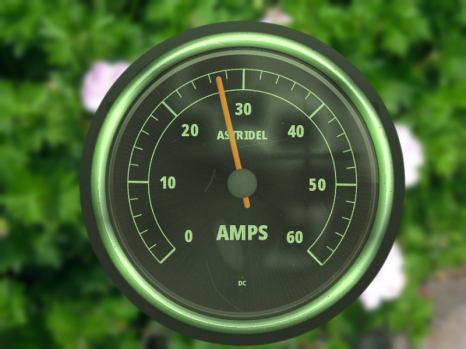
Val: 27
